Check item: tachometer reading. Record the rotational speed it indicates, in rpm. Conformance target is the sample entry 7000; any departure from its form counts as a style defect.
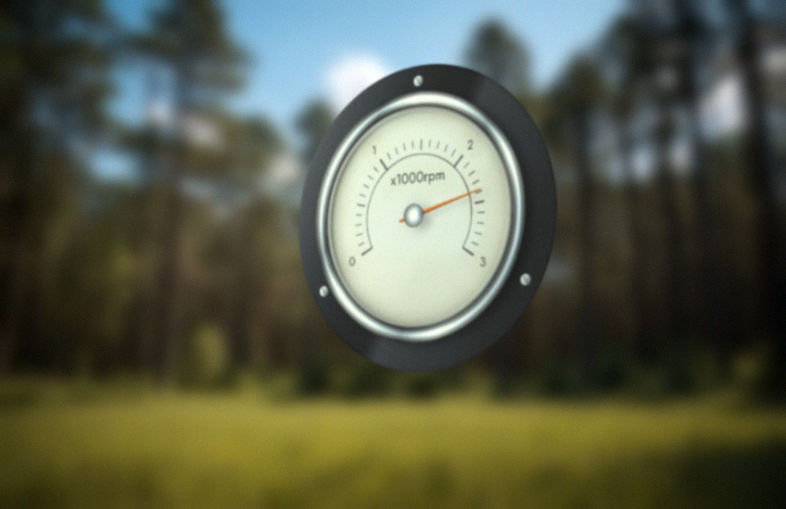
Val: 2400
